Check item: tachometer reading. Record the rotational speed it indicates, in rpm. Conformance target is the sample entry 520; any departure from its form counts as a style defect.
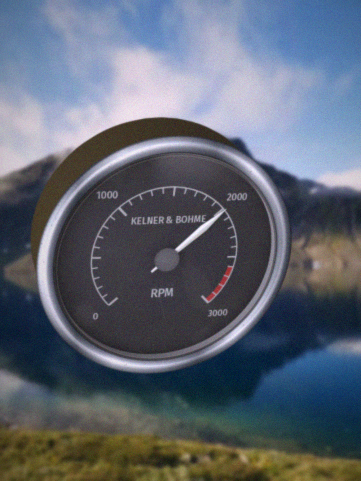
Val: 2000
